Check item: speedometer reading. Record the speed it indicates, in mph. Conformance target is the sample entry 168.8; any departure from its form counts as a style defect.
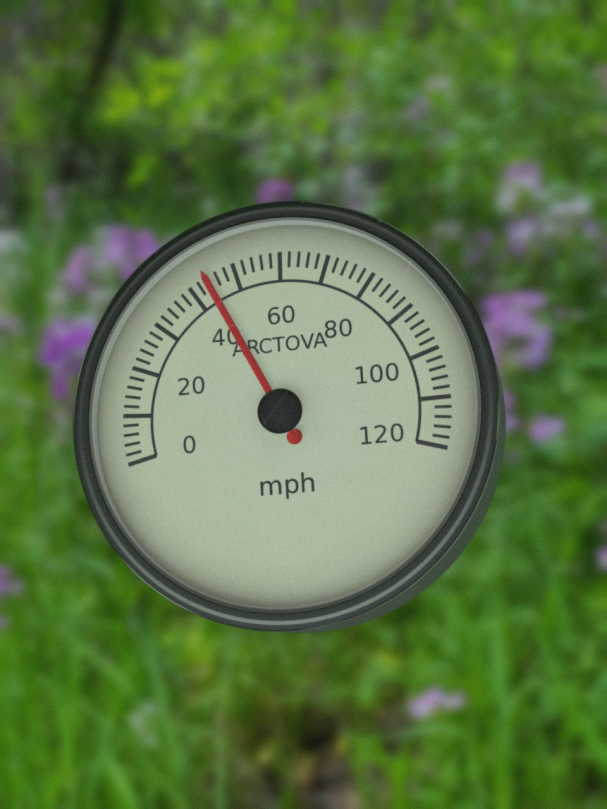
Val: 44
